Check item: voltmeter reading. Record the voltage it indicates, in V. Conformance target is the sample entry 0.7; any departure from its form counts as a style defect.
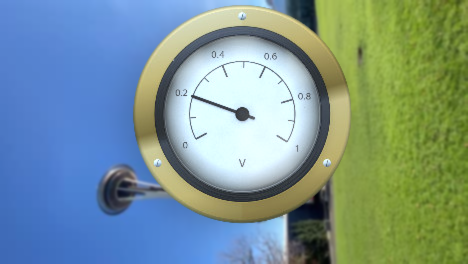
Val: 0.2
